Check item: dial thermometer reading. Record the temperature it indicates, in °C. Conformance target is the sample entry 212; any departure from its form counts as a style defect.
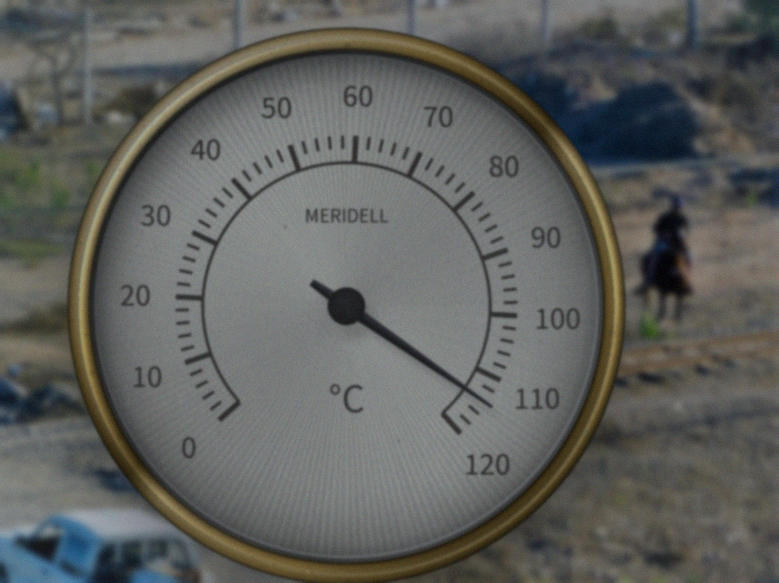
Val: 114
